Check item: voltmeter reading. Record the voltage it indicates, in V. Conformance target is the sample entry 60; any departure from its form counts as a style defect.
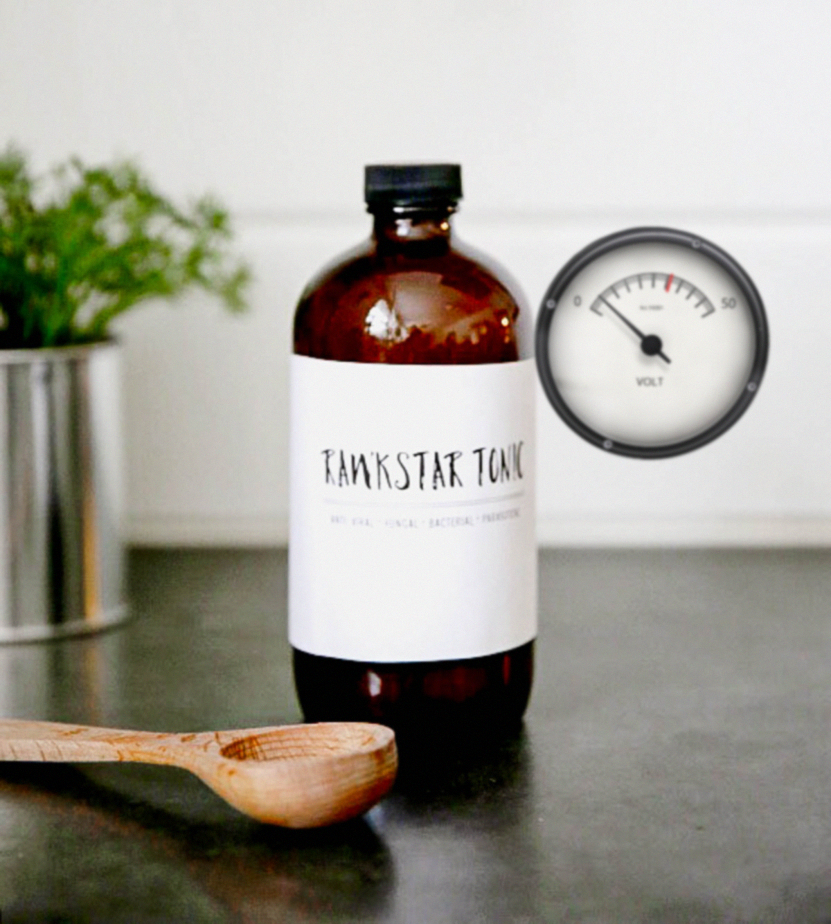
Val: 5
